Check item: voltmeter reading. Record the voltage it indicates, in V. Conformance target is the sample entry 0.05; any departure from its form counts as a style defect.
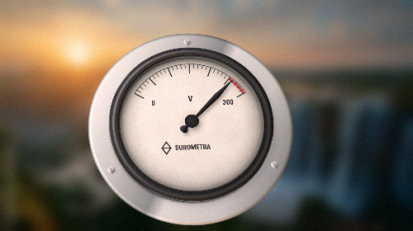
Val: 260
